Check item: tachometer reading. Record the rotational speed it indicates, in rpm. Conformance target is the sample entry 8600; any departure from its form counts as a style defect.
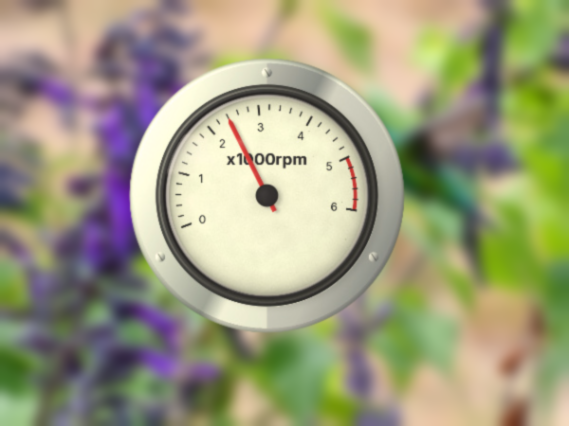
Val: 2400
